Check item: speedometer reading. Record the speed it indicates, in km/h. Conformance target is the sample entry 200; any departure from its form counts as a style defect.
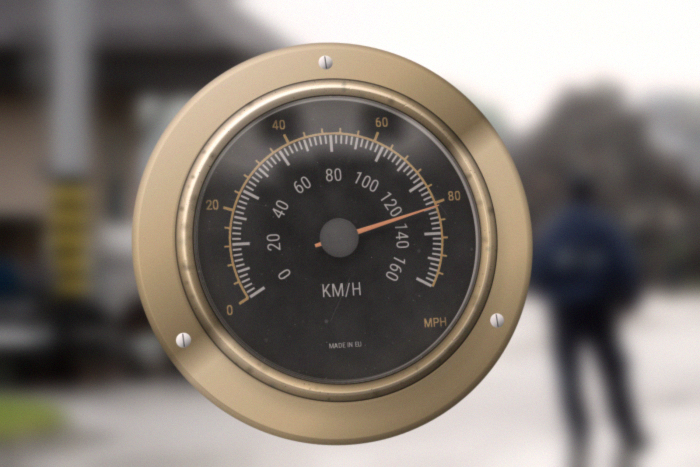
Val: 130
